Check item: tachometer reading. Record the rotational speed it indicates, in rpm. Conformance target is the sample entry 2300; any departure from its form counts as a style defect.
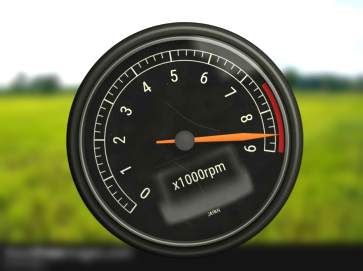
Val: 8600
